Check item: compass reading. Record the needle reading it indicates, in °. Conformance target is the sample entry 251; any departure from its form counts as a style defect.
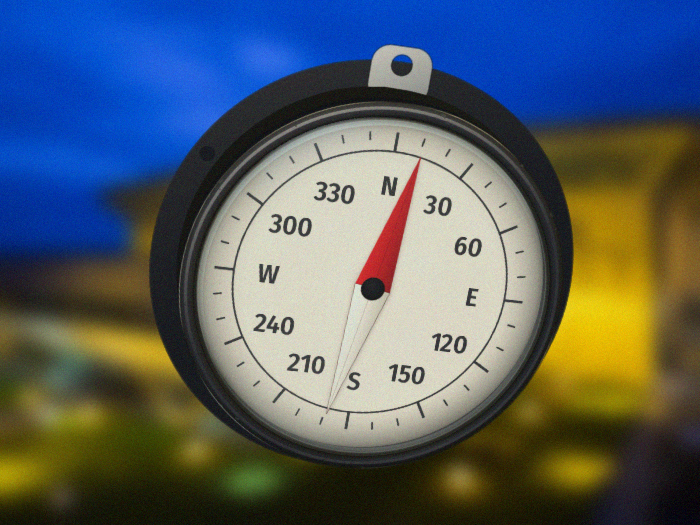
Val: 10
